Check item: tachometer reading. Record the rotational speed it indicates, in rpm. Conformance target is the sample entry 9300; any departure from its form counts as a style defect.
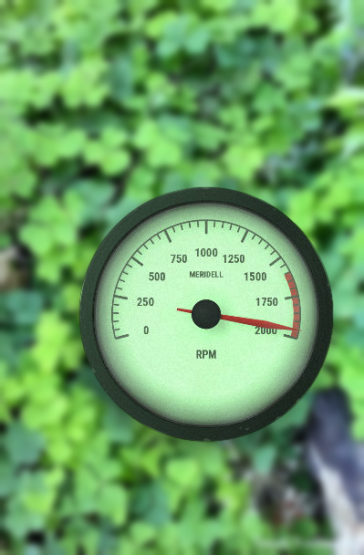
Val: 1950
